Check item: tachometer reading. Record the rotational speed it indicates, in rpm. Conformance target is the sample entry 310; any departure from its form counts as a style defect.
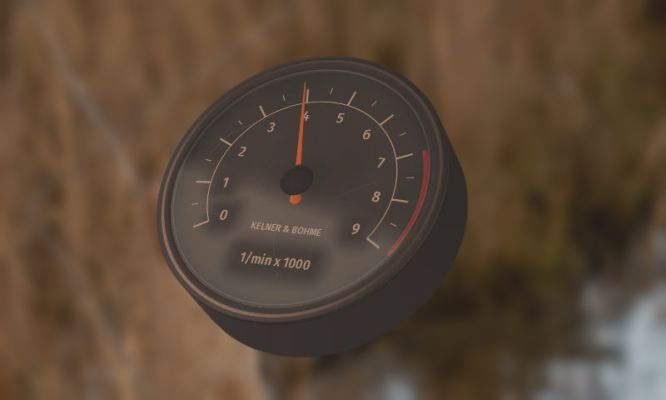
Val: 4000
